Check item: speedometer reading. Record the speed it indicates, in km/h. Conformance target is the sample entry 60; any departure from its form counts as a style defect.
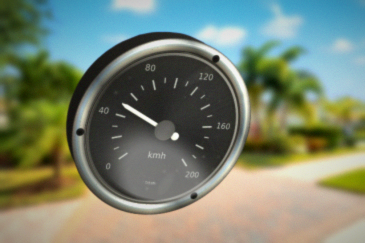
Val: 50
